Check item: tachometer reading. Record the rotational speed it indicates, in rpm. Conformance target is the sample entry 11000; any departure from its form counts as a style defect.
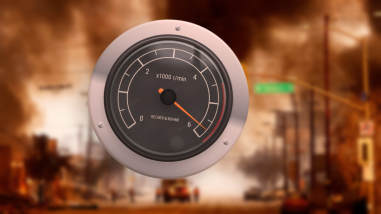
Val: 5750
